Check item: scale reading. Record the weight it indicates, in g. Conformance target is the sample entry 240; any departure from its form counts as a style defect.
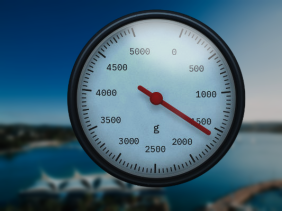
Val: 1600
